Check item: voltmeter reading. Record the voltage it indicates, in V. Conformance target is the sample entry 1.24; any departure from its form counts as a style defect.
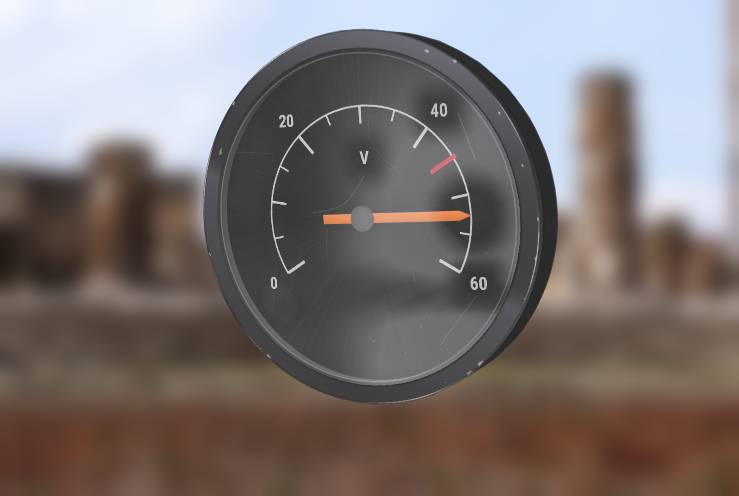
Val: 52.5
